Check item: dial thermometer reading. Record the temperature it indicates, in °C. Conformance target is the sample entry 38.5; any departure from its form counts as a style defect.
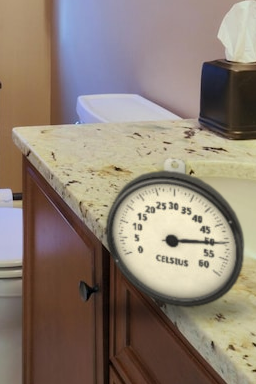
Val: 50
